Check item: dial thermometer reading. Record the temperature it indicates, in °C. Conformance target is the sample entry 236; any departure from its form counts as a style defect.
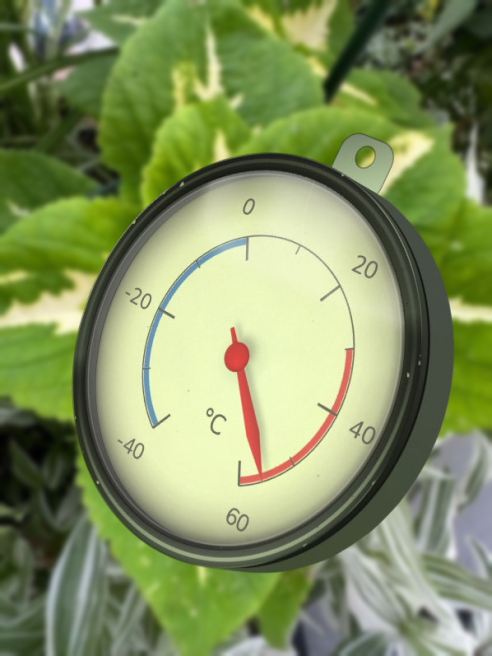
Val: 55
